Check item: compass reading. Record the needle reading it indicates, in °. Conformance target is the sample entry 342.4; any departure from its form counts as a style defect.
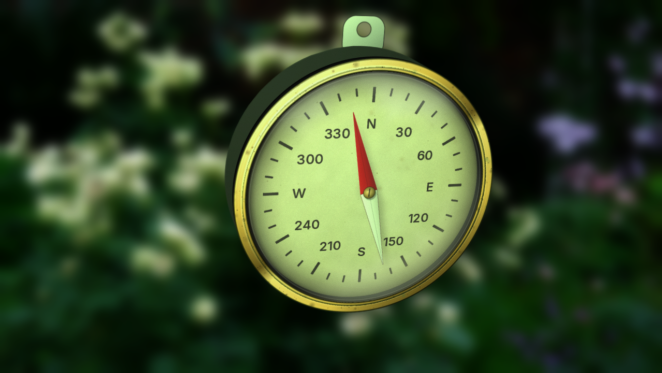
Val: 345
